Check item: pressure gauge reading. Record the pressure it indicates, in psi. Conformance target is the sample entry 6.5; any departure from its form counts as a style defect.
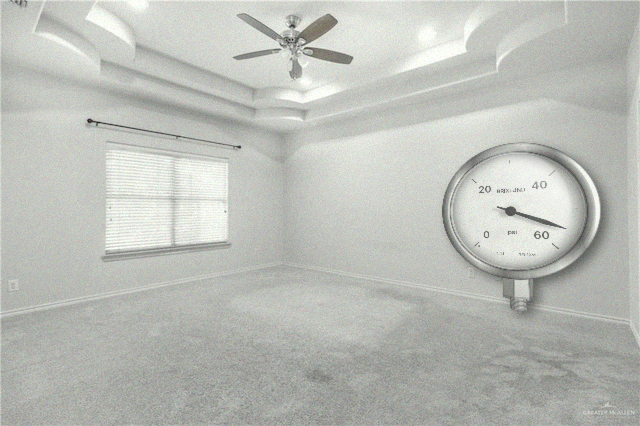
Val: 55
